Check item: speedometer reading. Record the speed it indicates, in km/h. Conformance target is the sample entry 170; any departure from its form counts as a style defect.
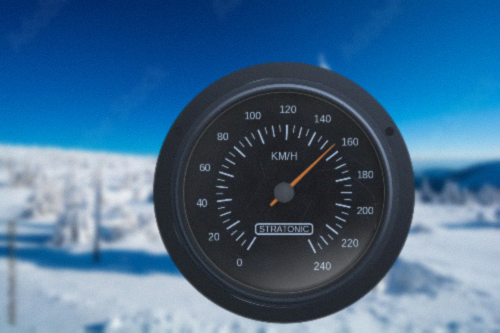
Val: 155
